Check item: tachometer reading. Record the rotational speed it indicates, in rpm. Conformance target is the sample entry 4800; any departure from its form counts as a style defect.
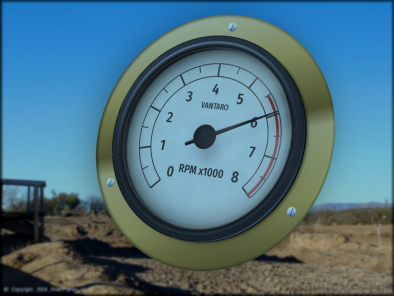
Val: 6000
